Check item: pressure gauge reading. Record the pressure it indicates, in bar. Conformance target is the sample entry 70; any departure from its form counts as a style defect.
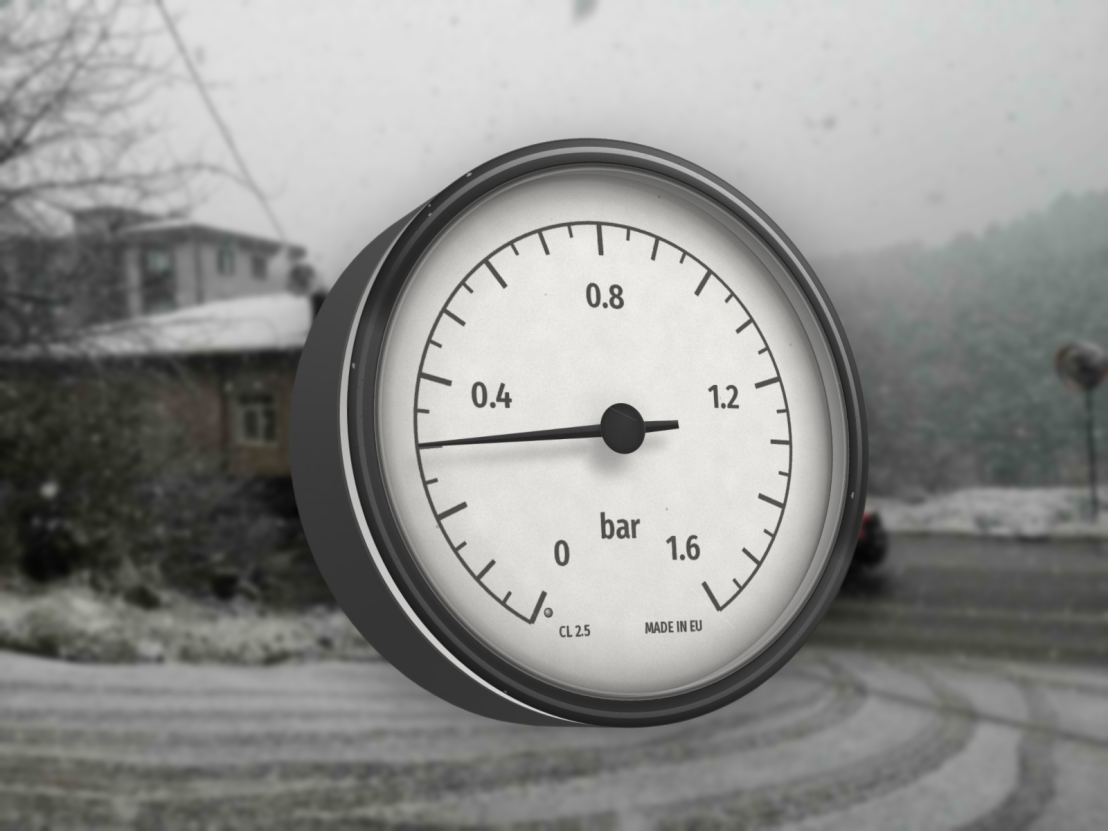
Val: 0.3
